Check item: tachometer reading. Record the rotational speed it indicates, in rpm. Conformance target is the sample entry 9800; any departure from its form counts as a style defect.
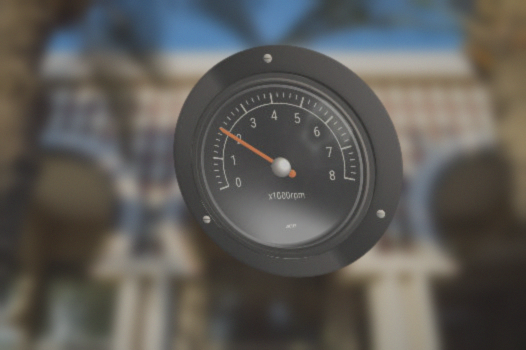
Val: 2000
